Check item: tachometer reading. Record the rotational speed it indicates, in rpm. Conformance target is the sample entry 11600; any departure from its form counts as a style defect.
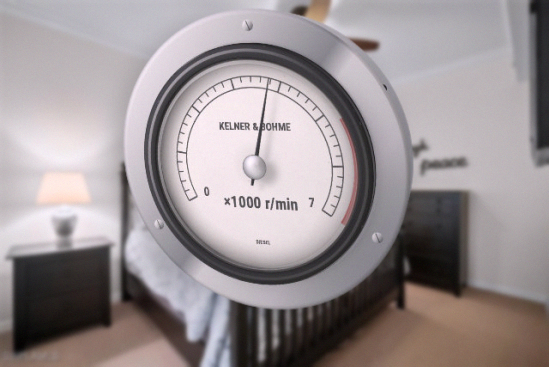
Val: 3800
